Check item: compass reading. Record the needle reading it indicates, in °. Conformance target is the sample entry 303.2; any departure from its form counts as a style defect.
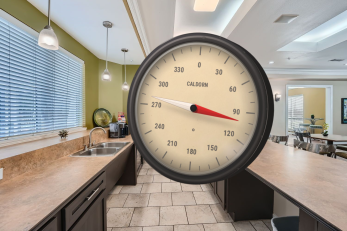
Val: 100
